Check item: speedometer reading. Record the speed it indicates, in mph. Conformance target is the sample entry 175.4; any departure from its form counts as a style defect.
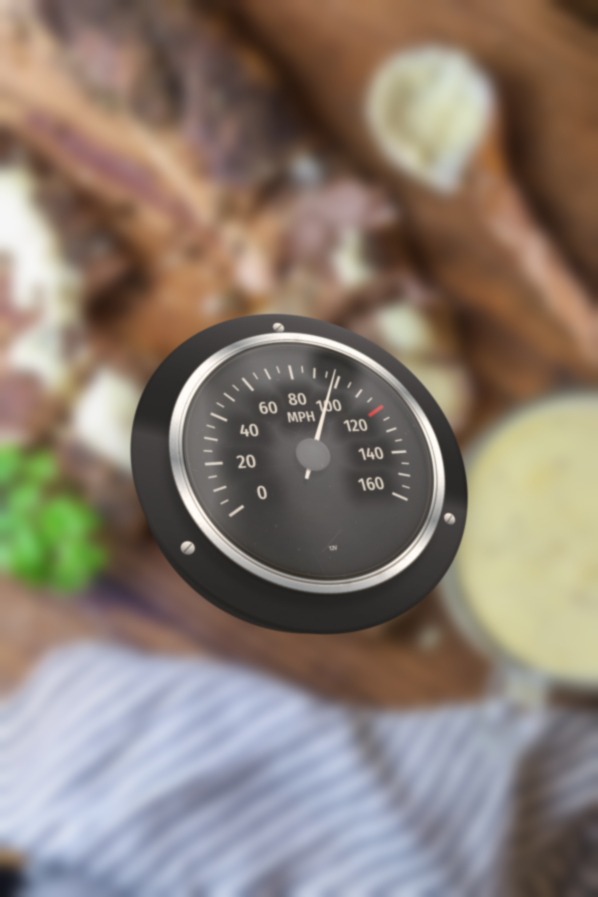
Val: 97.5
